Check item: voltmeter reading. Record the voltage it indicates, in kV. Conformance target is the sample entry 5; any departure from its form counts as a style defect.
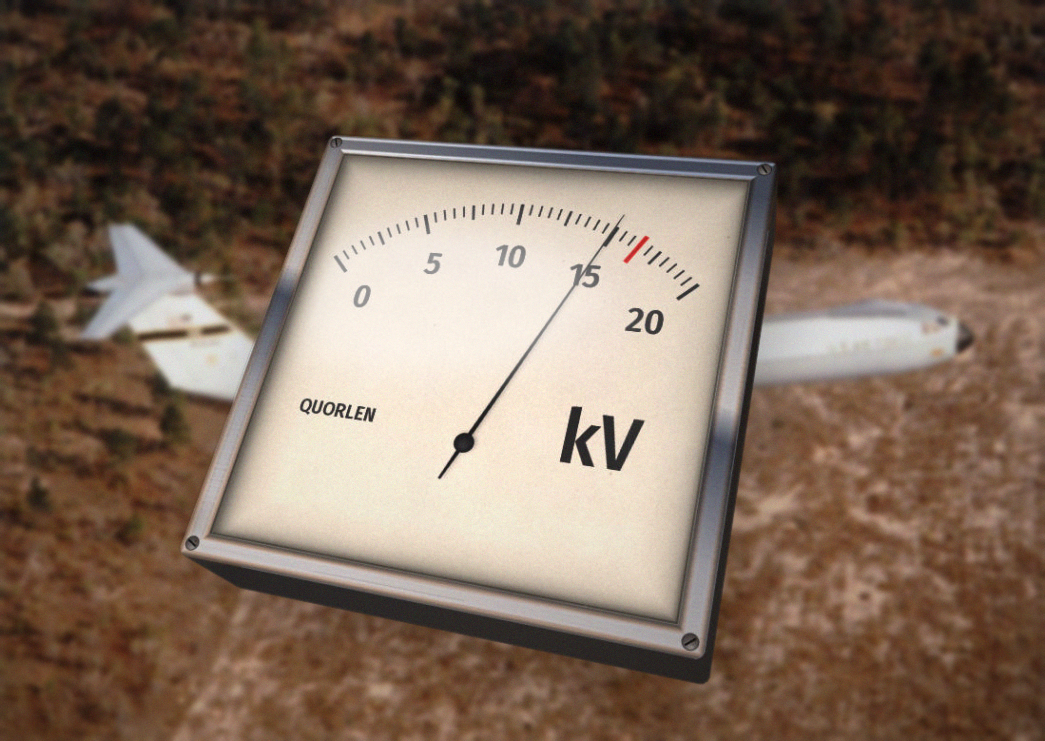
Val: 15
